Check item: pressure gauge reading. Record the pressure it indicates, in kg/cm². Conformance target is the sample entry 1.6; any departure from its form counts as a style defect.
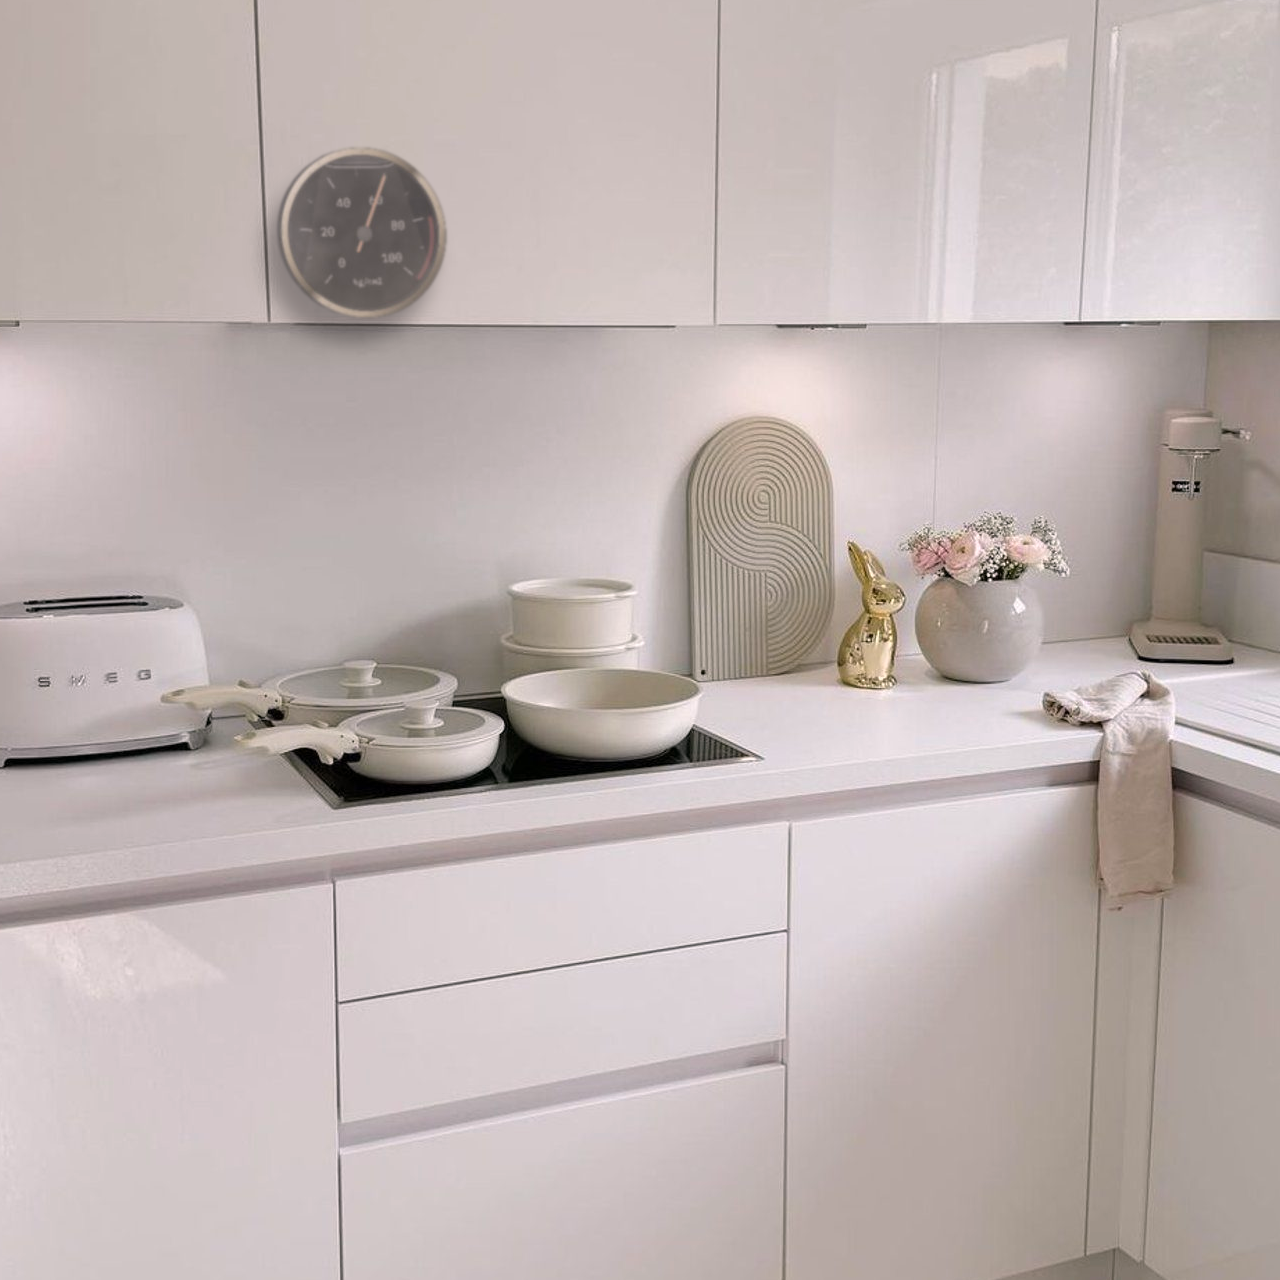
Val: 60
